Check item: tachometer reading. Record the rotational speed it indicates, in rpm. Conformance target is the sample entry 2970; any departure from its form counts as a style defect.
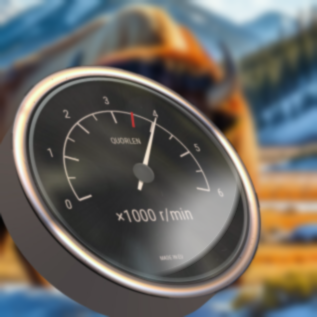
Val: 4000
